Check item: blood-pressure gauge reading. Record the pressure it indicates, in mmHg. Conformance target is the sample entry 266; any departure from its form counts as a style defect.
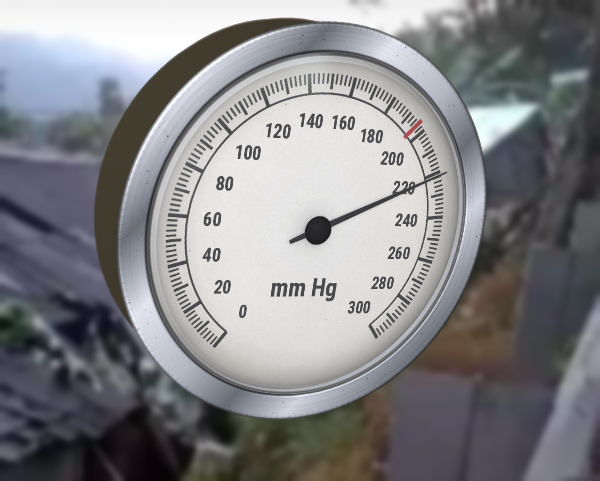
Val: 220
